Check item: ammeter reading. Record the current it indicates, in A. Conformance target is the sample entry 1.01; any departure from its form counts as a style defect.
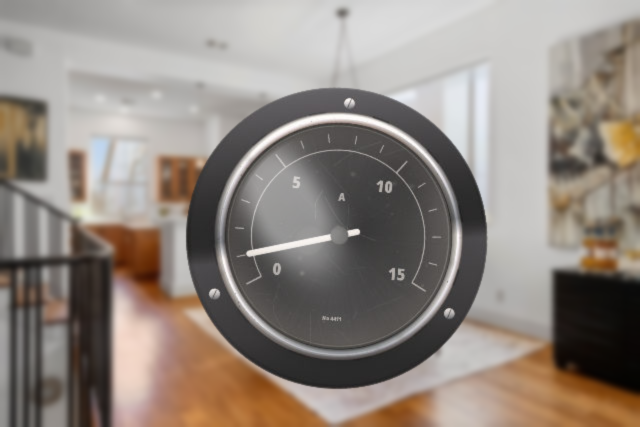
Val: 1
